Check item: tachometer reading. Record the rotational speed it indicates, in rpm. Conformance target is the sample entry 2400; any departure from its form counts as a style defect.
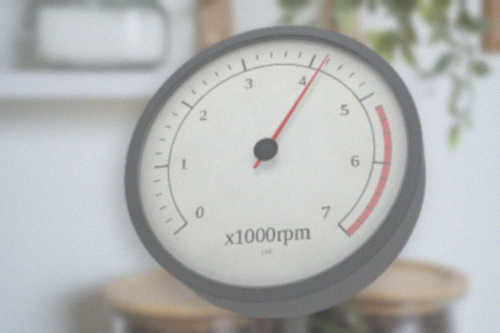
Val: 4200
